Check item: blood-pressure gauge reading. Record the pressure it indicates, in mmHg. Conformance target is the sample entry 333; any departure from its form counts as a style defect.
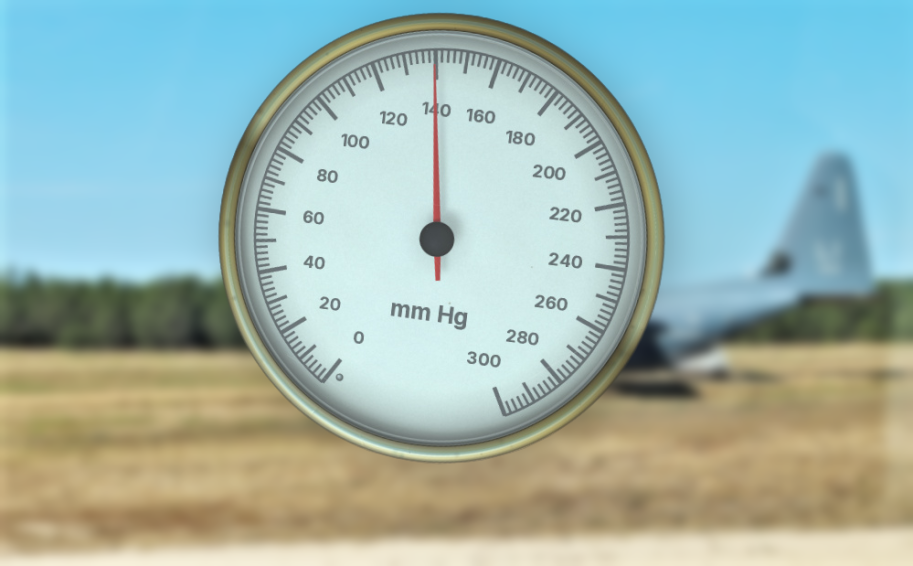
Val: 140
